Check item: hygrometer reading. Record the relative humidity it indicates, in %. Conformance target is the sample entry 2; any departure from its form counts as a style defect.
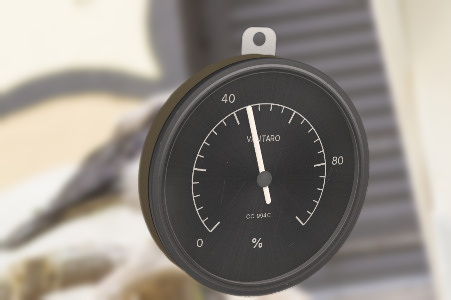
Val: 44
